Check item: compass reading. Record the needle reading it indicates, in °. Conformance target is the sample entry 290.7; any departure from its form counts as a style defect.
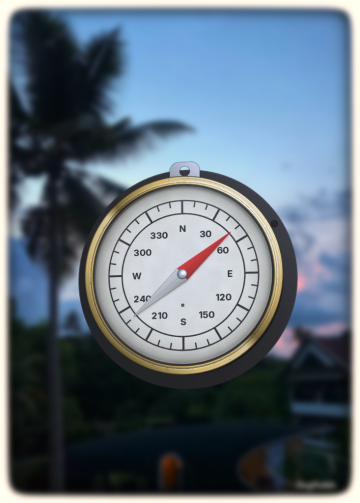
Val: 50
